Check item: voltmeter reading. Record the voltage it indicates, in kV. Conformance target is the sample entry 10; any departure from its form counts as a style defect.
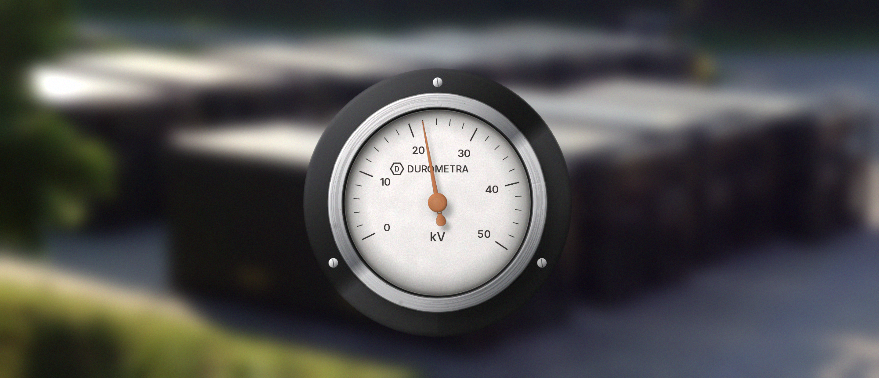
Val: 22
